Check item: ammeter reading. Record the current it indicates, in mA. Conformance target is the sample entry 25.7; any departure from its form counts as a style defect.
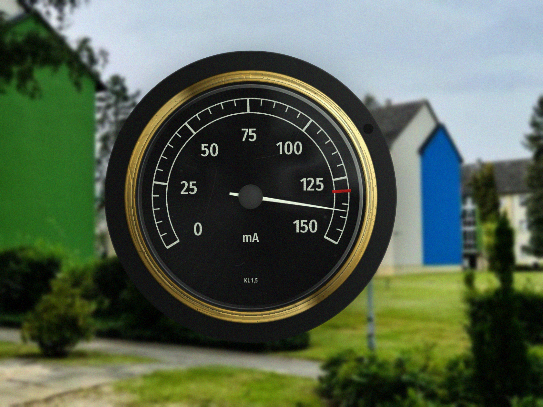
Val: 137.5
